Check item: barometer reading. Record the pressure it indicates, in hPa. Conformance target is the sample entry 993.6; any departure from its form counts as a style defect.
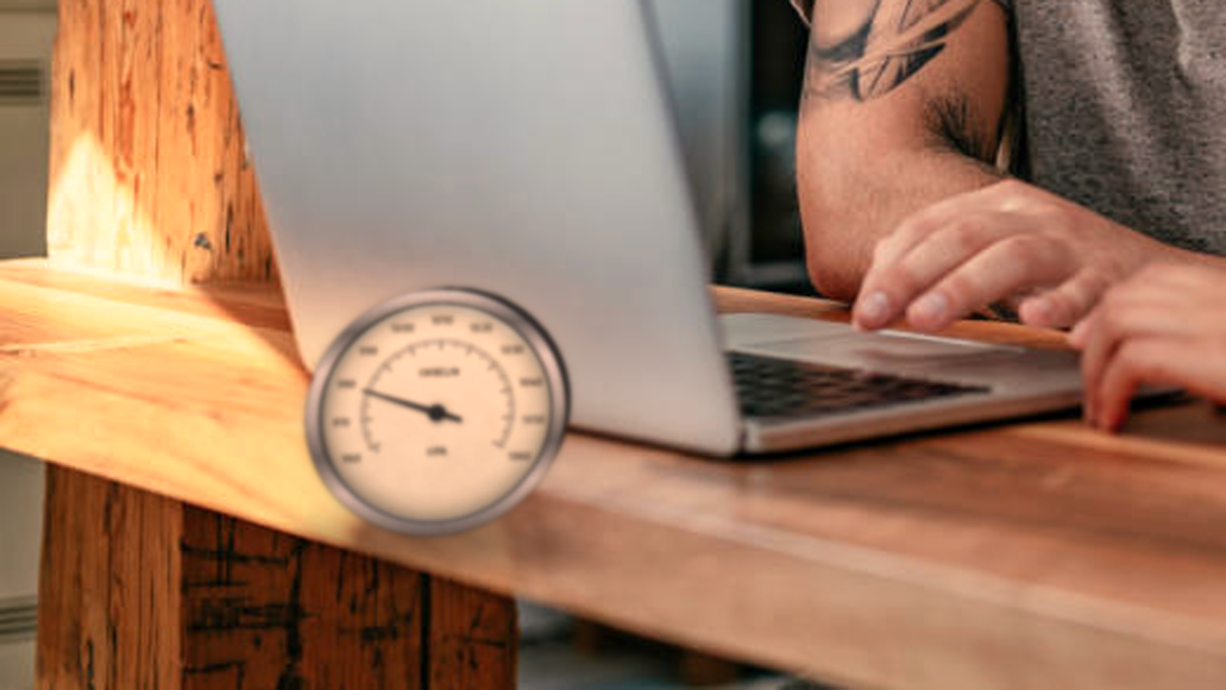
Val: 980
